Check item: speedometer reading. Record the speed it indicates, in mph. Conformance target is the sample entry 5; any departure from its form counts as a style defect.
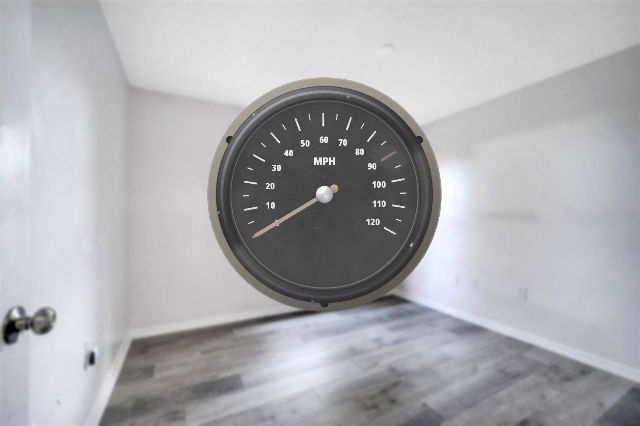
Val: 0
